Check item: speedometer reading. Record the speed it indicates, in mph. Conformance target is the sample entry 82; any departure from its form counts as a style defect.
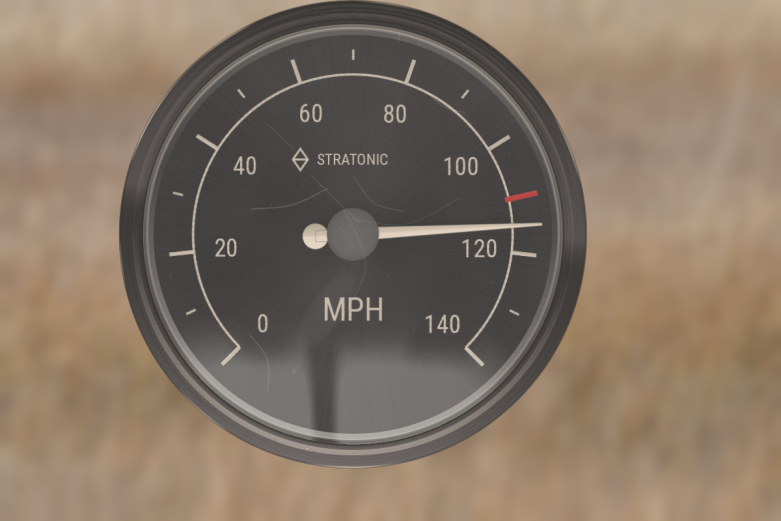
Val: 115
